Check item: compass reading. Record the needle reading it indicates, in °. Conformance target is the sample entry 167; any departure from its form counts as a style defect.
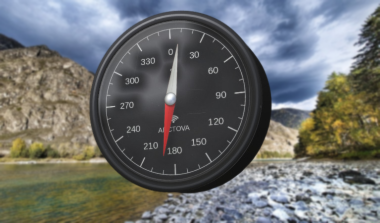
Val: 190
